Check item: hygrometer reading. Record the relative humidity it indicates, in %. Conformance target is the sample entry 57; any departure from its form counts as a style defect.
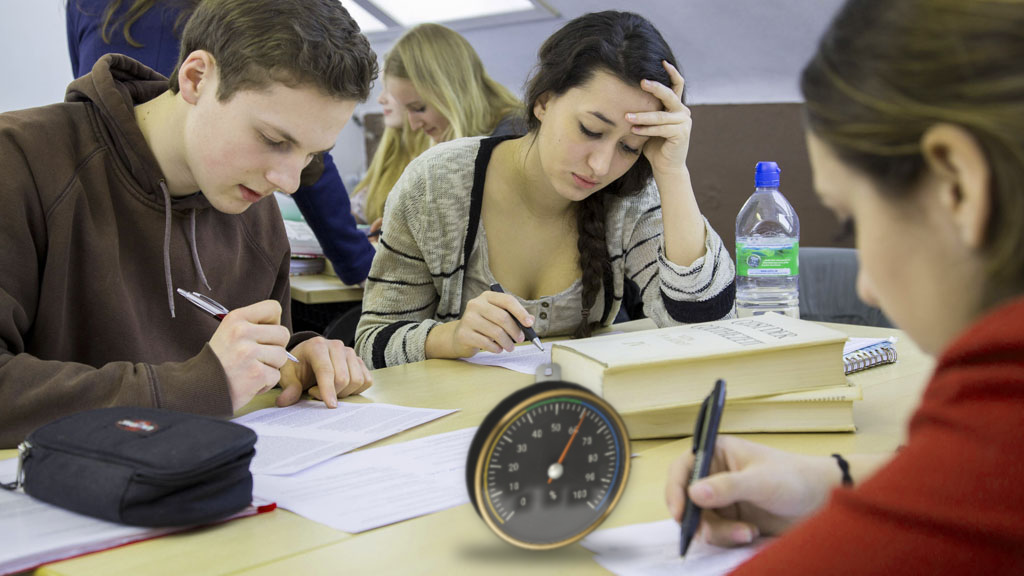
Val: 60
